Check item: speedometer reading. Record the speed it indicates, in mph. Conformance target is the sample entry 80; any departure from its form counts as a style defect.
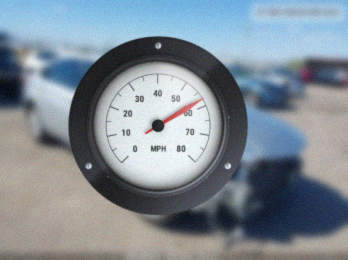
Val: 57.5
